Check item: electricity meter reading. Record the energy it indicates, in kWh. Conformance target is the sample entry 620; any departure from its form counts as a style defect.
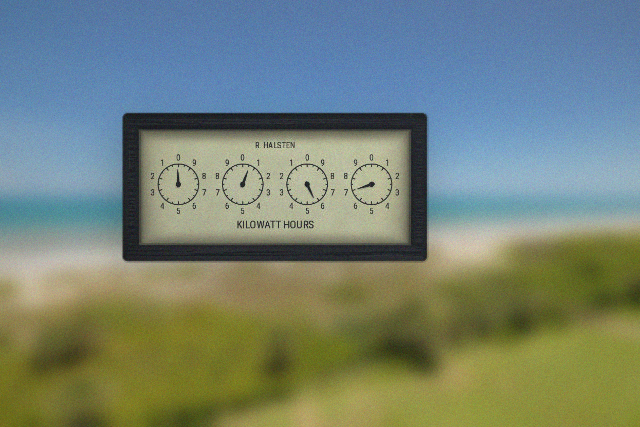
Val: 57
